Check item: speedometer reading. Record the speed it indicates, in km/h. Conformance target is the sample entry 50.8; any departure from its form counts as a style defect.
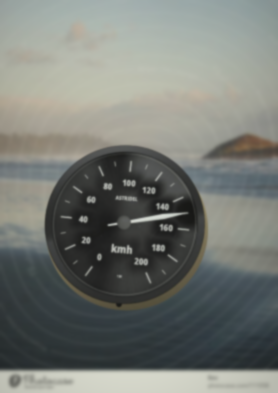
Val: 150
